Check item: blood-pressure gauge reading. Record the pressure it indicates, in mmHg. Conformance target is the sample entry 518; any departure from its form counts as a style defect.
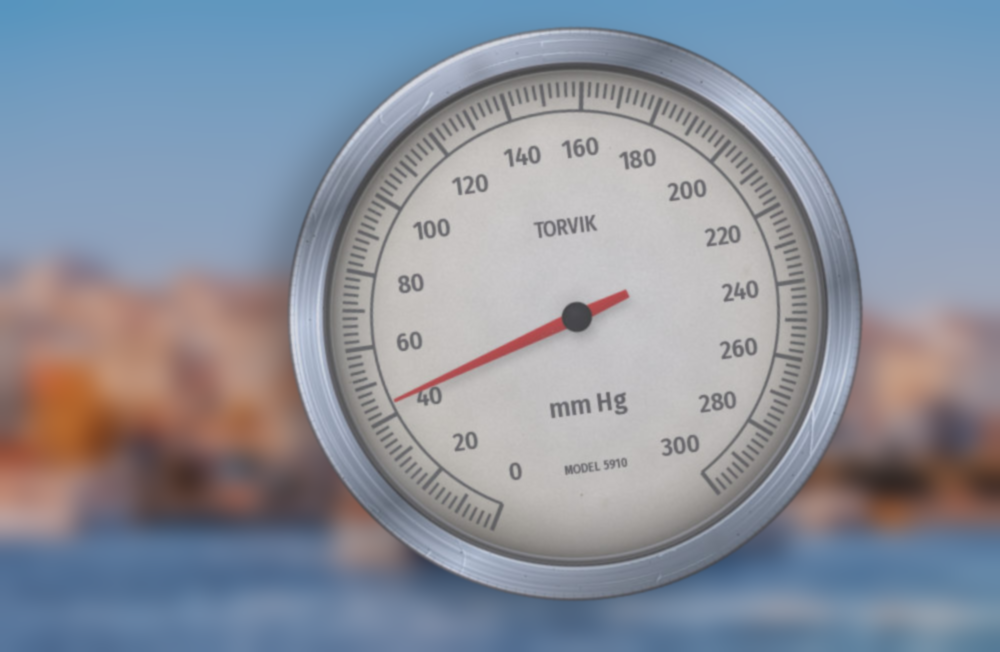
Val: 44
